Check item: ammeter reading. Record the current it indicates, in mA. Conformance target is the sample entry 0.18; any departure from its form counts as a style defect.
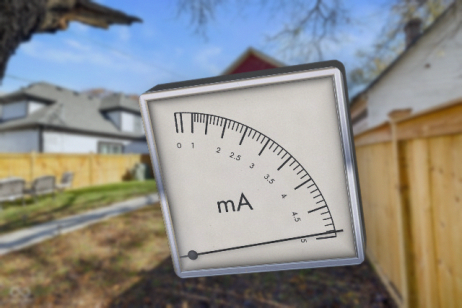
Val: 4.9
